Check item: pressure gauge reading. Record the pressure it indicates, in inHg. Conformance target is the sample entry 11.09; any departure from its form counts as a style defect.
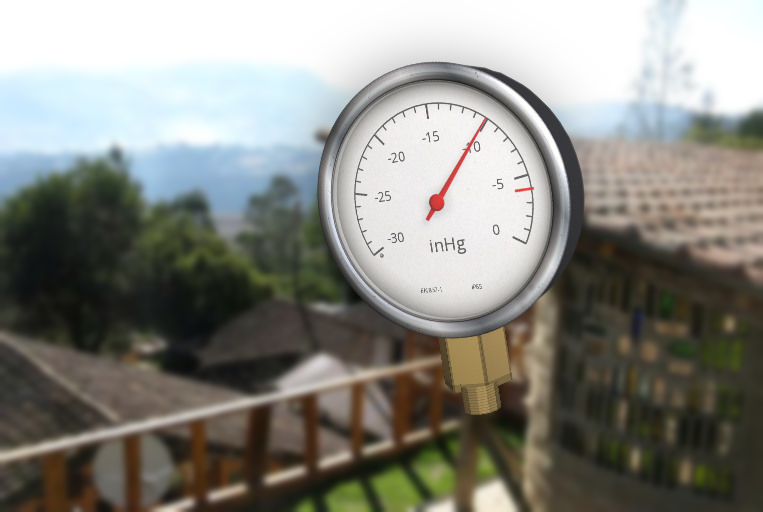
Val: -10
